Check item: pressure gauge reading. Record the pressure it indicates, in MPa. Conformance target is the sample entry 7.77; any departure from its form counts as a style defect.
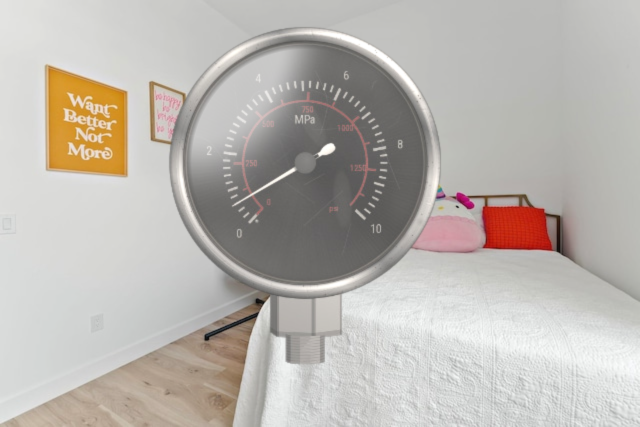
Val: 0.6
